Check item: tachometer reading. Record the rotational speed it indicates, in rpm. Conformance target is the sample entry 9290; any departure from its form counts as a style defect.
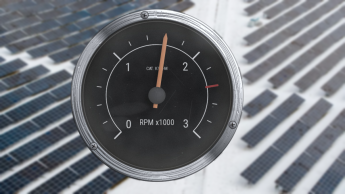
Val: 1600
